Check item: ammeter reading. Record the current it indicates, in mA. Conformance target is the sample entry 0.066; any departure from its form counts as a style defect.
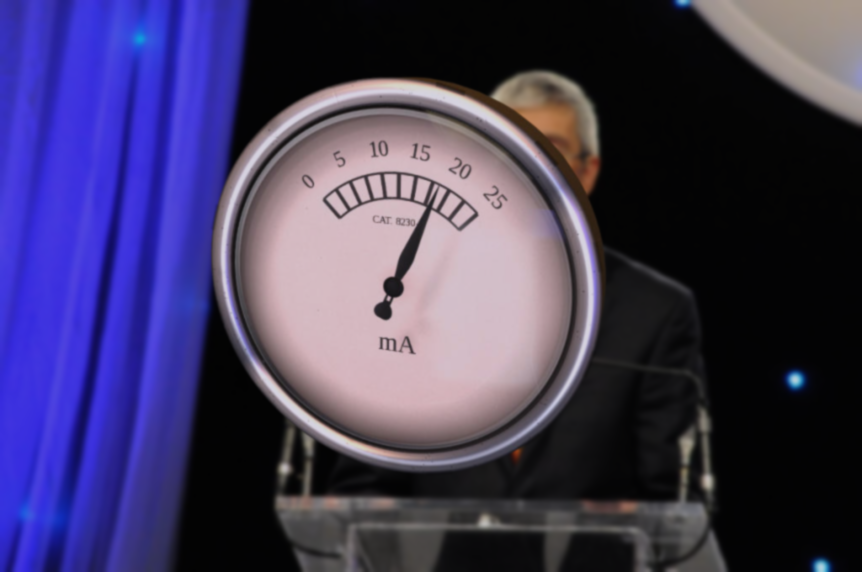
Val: 18.75
